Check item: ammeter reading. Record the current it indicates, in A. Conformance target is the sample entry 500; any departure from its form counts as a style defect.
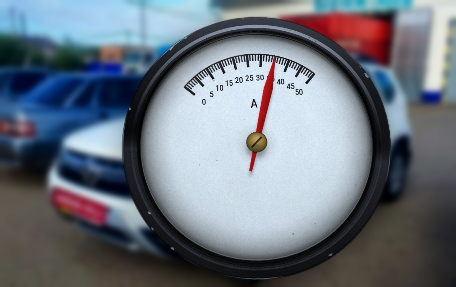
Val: 35
